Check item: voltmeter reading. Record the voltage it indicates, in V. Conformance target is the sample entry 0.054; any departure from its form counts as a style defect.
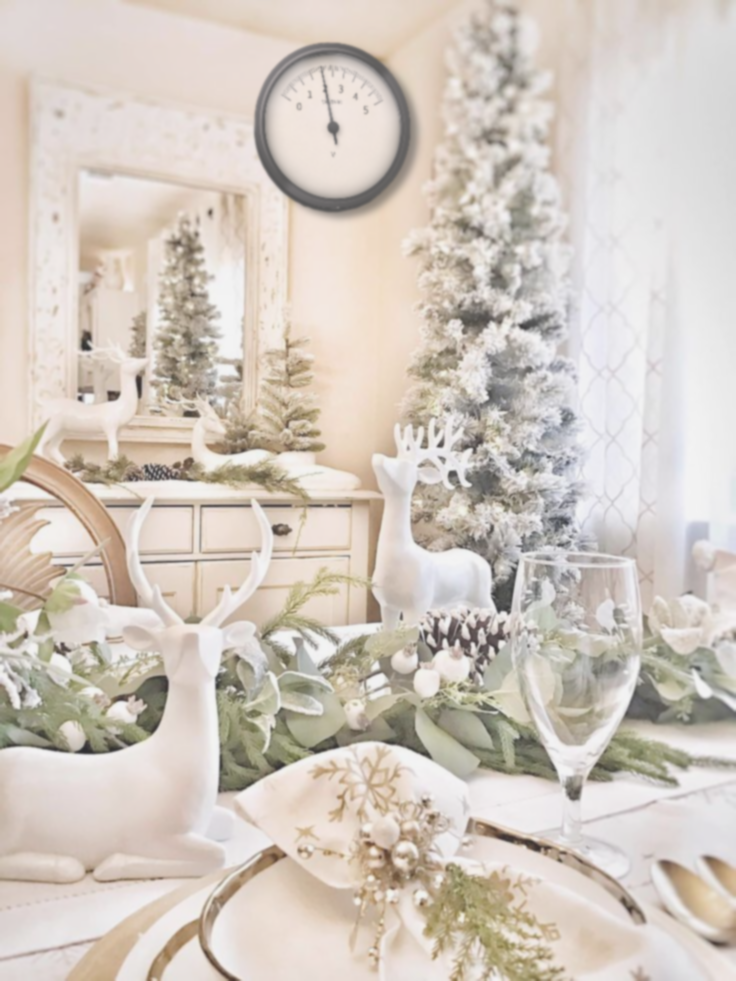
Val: 2
